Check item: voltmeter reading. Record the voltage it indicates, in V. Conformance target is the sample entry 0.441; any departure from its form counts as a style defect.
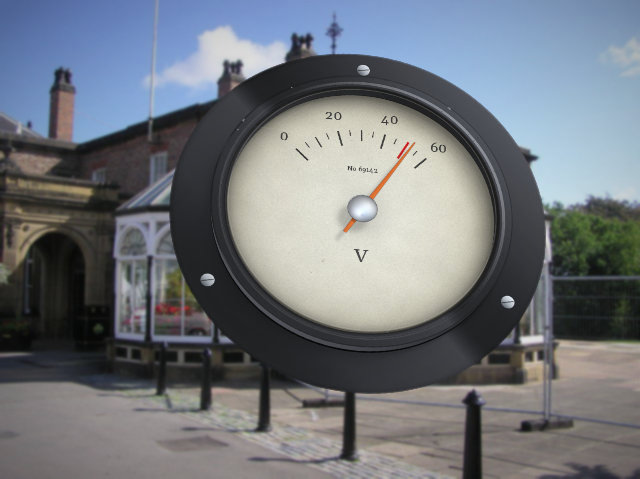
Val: 52.5
